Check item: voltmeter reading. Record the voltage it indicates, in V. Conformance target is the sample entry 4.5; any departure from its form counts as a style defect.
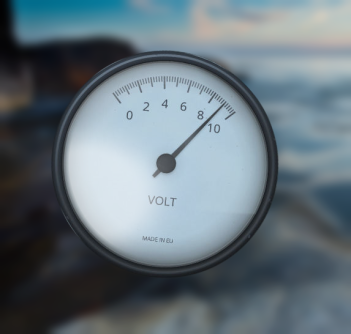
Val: 9
